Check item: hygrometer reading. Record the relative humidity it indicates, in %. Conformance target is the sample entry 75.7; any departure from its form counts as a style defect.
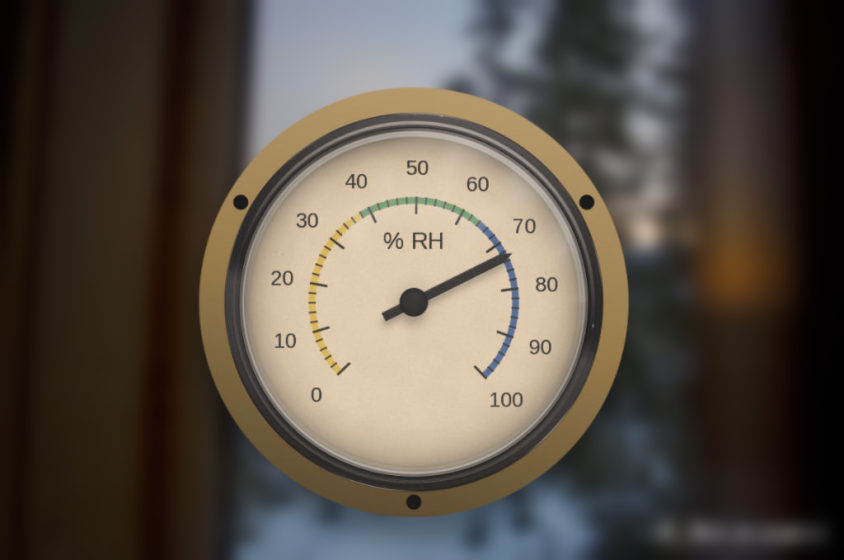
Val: 73
